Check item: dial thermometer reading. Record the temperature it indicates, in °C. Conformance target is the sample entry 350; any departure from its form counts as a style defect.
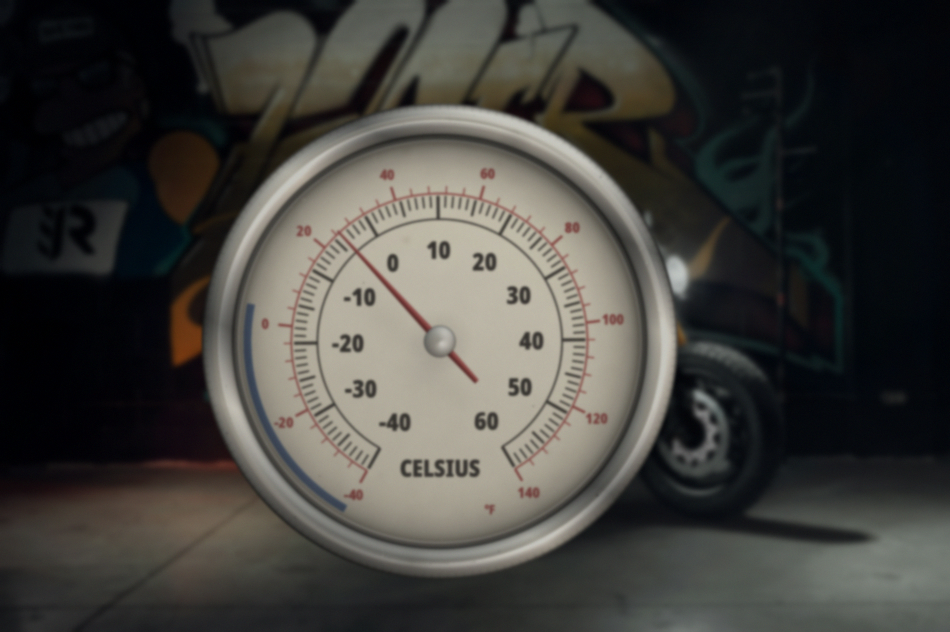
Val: -4
